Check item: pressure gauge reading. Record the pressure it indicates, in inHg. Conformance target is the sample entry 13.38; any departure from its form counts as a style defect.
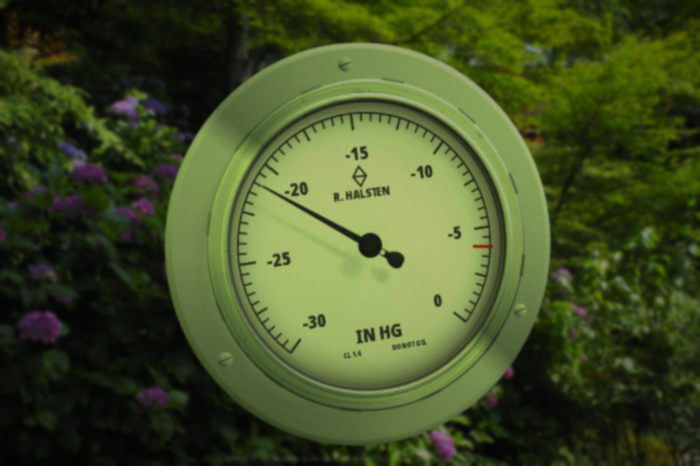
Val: -21
